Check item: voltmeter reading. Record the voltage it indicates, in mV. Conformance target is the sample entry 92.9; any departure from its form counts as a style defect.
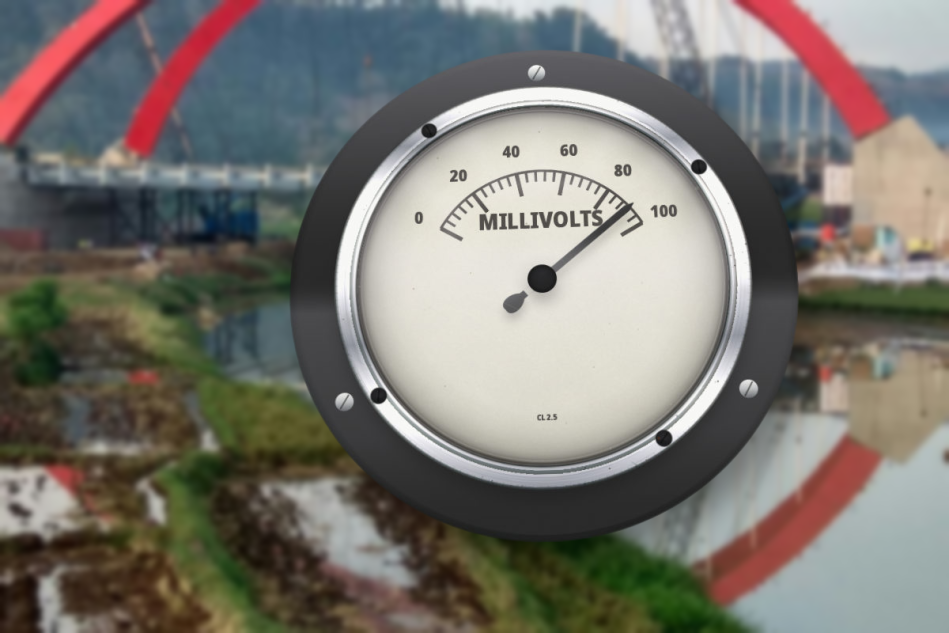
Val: 92
